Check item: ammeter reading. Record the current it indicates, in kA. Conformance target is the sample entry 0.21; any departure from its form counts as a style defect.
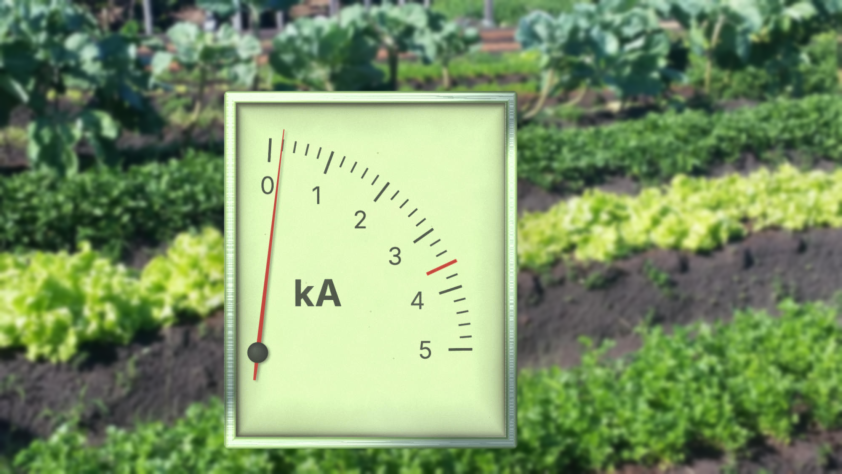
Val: 0.2
